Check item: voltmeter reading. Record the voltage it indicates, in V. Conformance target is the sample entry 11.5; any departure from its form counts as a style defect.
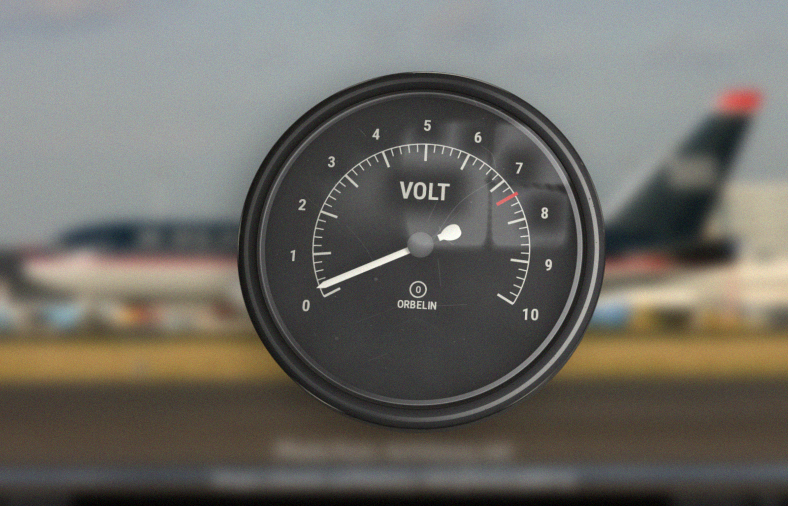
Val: 0.2
